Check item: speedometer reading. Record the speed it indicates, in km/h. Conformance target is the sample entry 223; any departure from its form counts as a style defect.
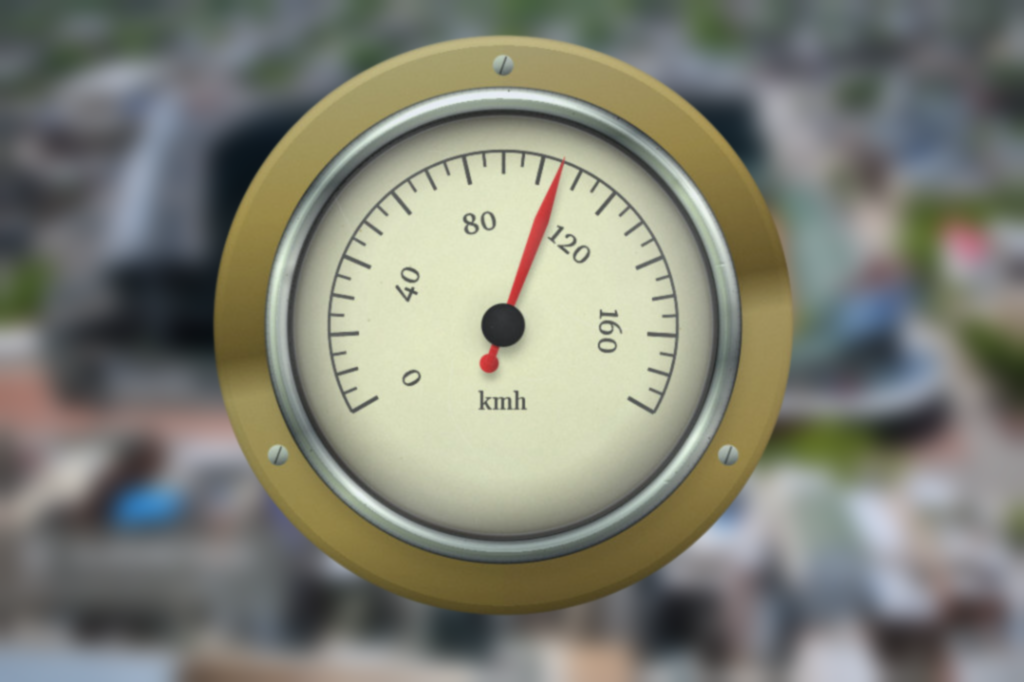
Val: 105
